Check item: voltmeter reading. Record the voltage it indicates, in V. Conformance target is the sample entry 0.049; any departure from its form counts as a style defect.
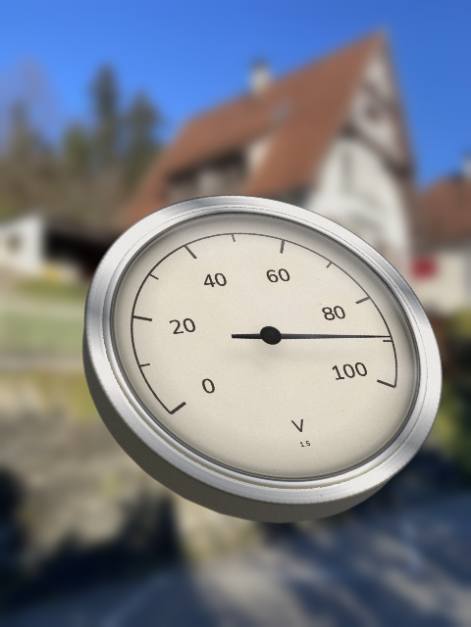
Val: 90
